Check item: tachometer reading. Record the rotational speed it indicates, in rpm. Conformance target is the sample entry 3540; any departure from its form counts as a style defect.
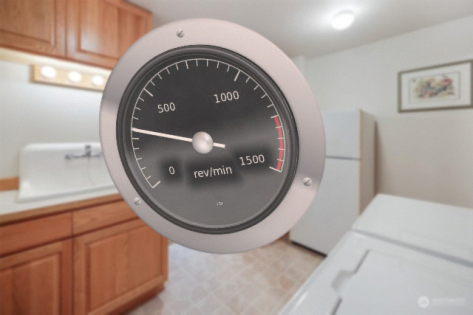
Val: 300
